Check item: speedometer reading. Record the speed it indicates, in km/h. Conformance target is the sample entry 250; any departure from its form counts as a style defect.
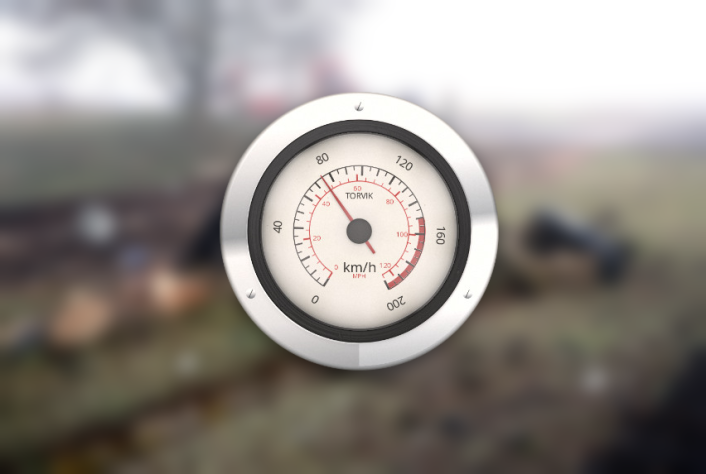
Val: 75
